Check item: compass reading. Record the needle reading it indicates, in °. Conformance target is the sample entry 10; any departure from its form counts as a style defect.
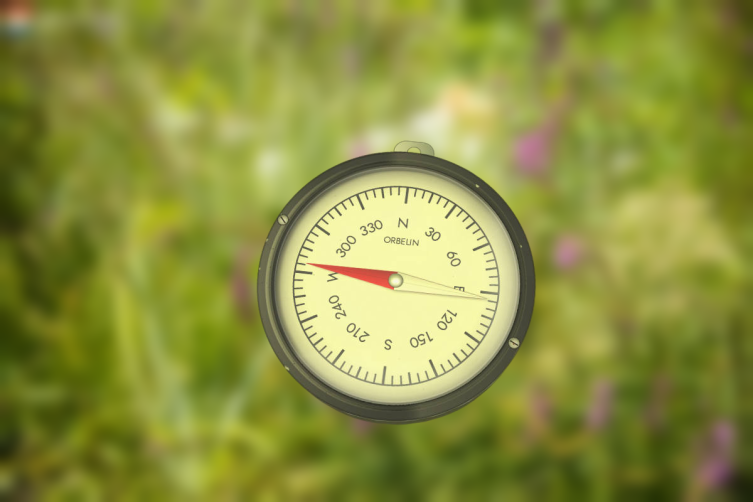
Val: 275
